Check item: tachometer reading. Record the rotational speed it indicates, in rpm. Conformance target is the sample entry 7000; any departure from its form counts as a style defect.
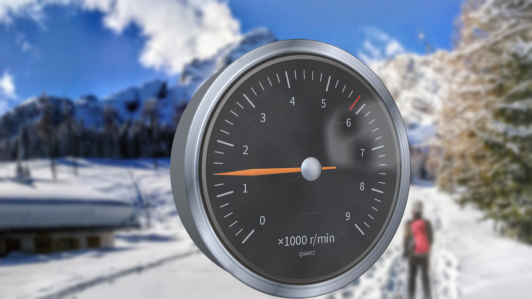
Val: 1400
